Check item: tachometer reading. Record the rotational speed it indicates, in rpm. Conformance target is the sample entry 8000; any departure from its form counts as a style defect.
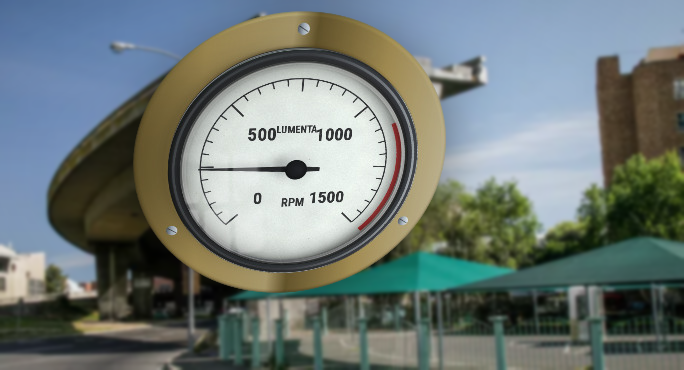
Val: 250
